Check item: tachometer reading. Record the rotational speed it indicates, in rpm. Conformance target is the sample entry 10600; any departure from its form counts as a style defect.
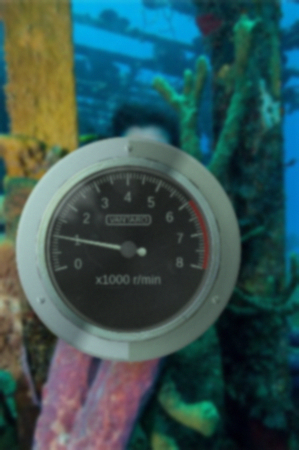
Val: 1000
